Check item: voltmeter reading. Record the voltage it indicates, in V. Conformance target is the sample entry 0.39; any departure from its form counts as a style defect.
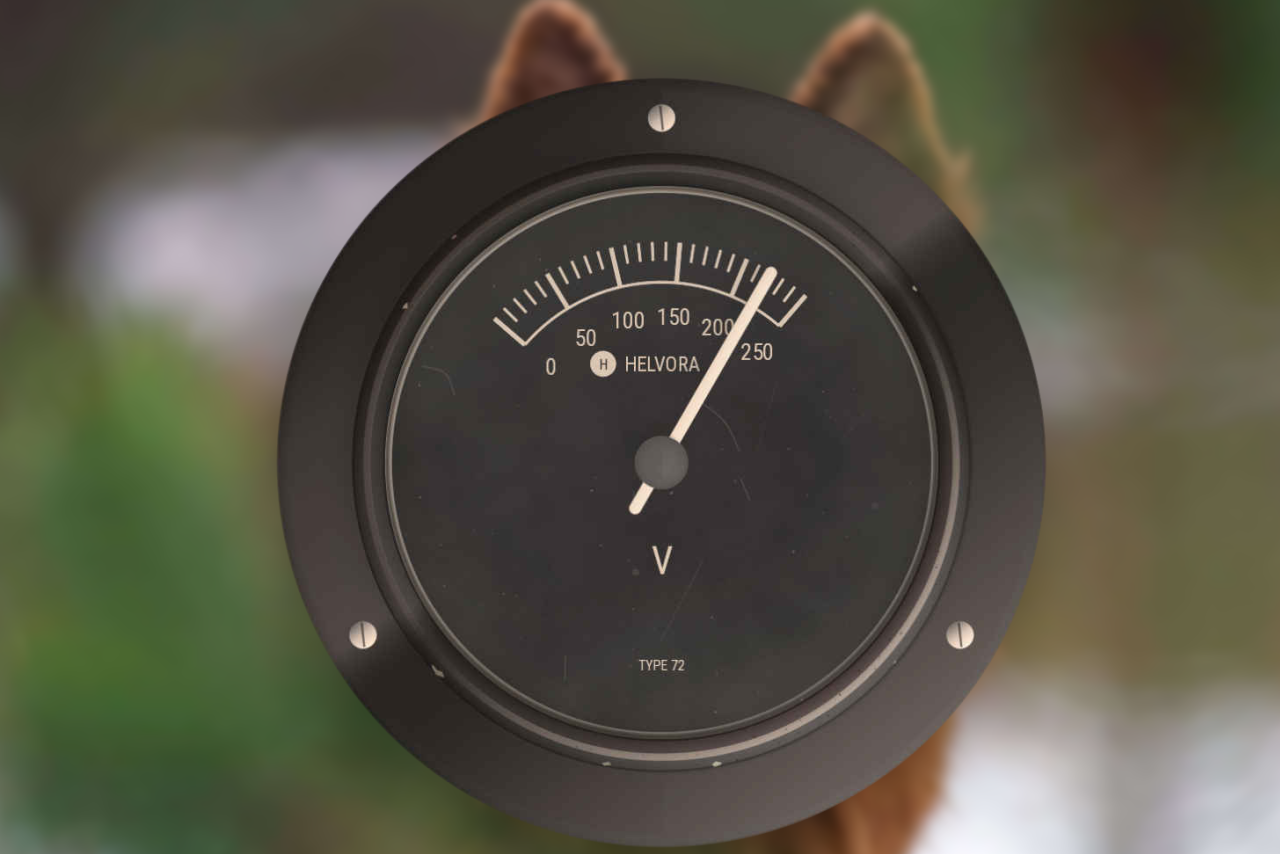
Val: 220
